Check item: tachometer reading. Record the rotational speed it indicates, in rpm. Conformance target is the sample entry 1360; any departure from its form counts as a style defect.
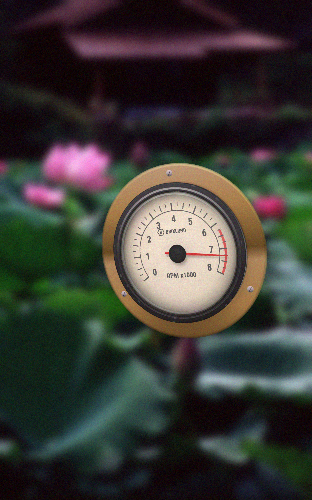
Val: 7250
